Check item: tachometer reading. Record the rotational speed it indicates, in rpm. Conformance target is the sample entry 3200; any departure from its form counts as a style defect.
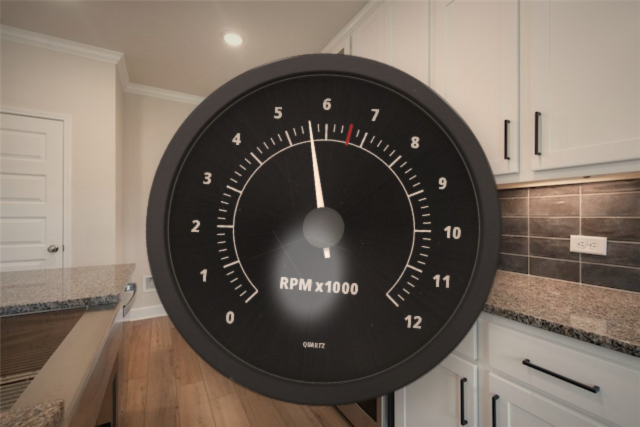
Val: 5600
